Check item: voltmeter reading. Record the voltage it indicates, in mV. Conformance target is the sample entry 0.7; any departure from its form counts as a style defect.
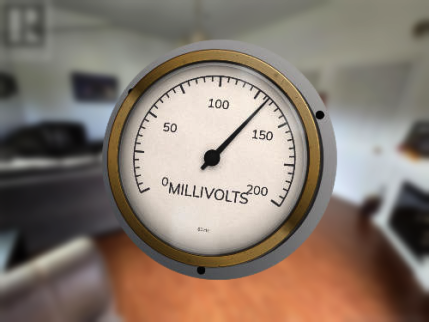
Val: 132.5
